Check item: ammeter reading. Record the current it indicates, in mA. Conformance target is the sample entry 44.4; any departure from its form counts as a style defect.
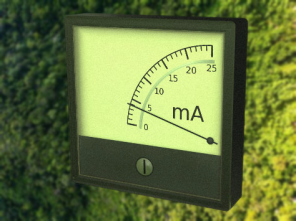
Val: 4
